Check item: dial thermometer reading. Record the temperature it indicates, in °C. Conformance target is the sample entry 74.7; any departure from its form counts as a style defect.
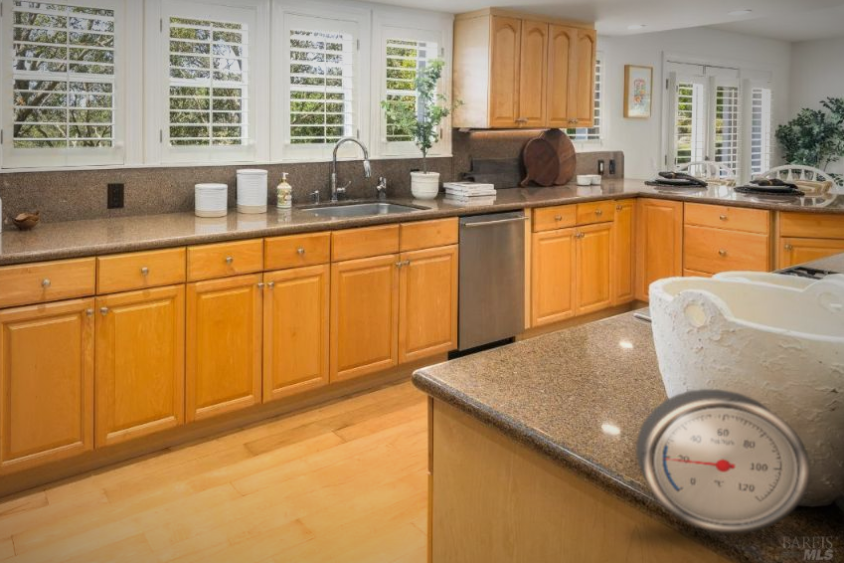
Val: 20
